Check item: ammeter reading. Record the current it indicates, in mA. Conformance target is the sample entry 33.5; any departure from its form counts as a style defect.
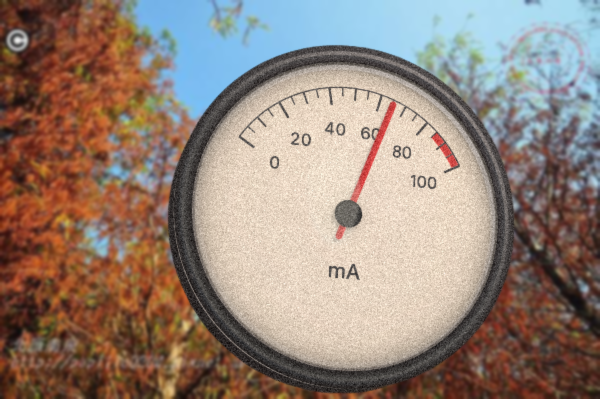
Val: 65
